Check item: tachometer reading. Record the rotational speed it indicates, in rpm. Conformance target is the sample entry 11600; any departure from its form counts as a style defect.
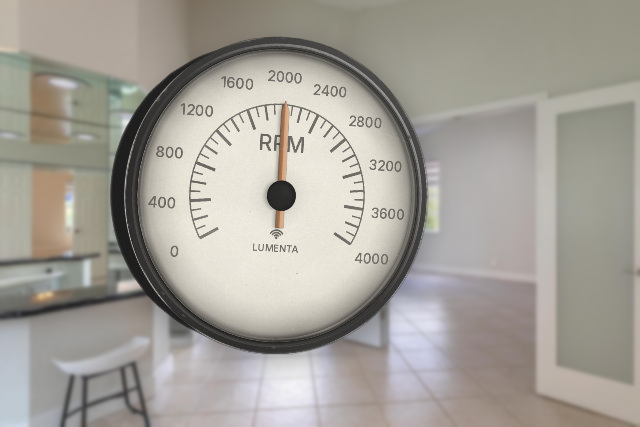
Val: 2000
